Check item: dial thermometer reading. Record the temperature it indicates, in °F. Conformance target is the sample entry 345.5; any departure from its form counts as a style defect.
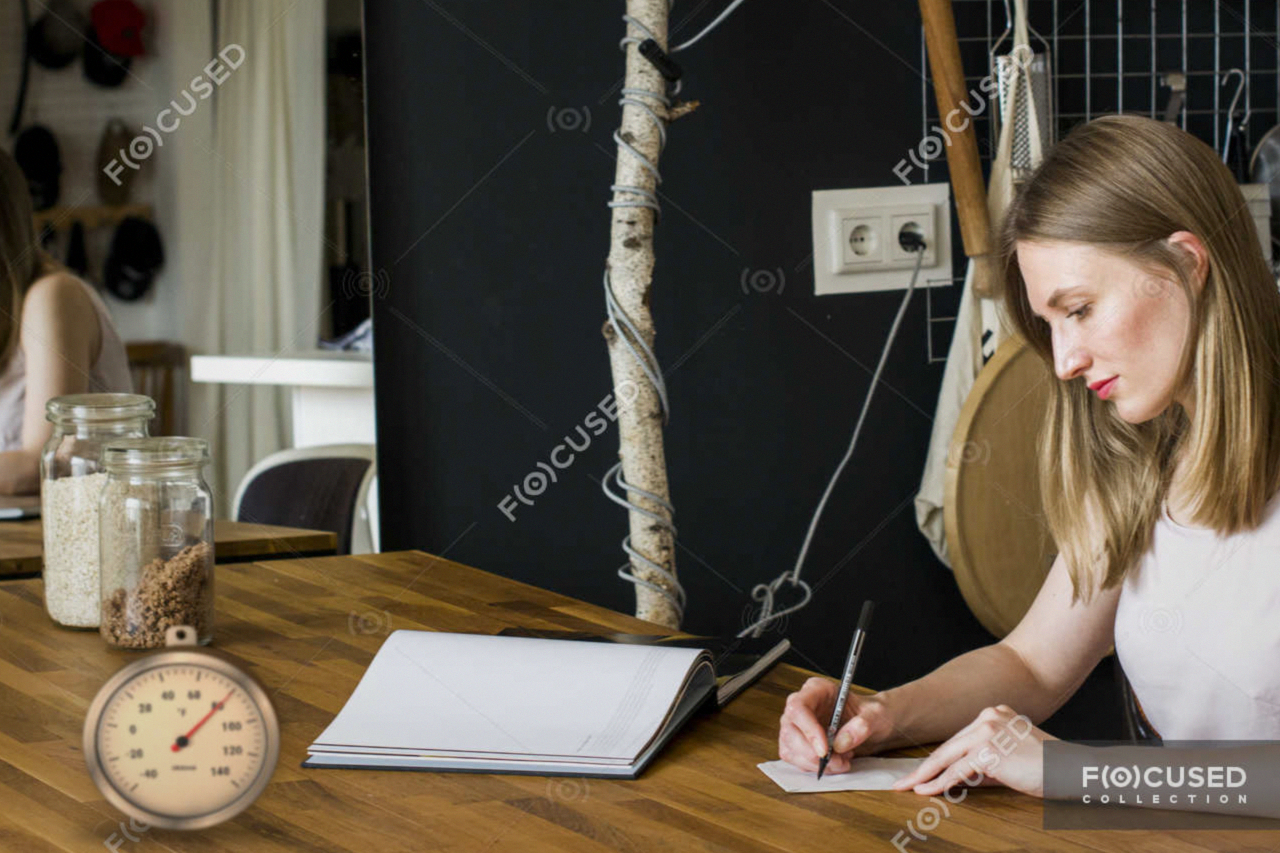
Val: 80
